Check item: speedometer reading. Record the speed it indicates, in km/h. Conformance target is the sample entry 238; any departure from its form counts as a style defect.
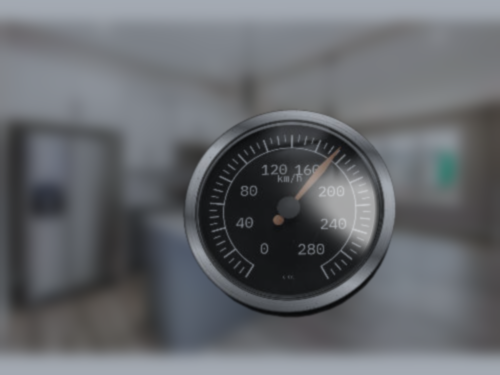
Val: 175
